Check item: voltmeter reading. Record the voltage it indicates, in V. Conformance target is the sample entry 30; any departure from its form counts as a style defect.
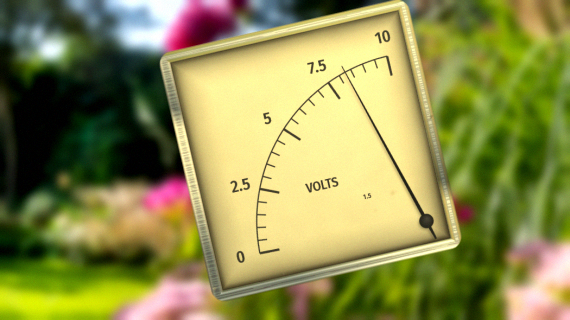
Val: 8.25
